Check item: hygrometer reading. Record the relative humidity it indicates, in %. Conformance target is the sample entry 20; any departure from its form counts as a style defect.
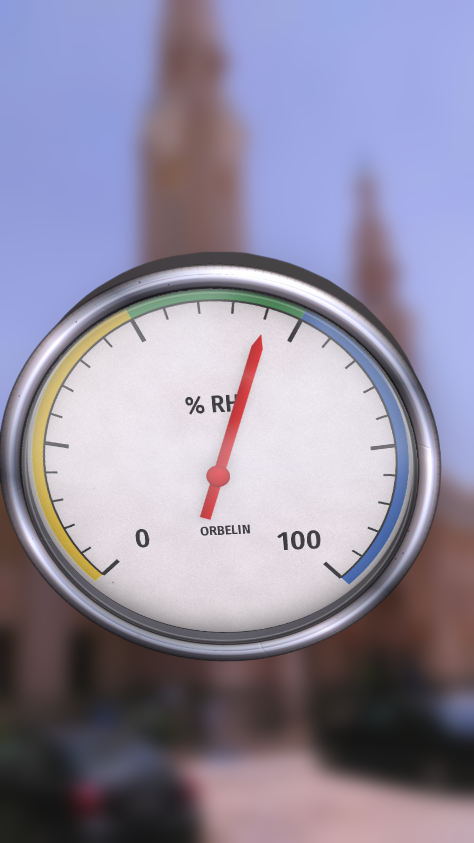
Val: 56
